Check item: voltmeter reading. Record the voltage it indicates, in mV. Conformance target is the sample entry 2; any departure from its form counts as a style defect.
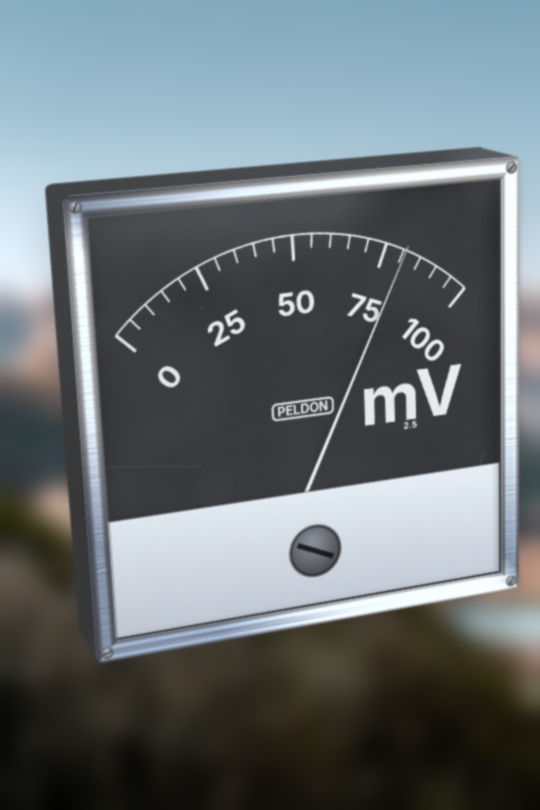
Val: 80
